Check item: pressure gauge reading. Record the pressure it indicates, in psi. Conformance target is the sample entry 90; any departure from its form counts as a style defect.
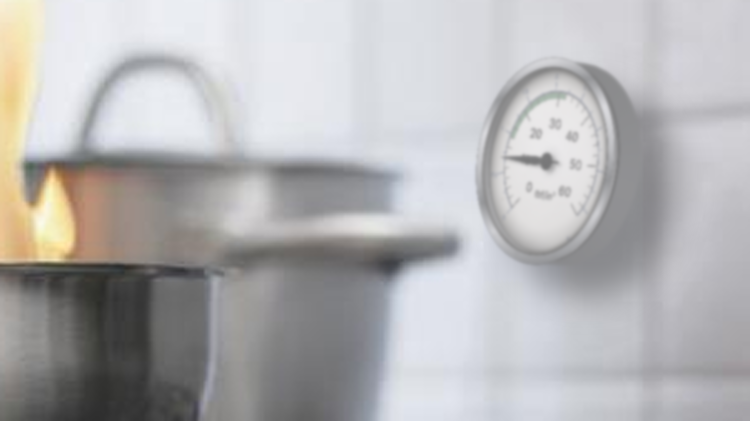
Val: 10
